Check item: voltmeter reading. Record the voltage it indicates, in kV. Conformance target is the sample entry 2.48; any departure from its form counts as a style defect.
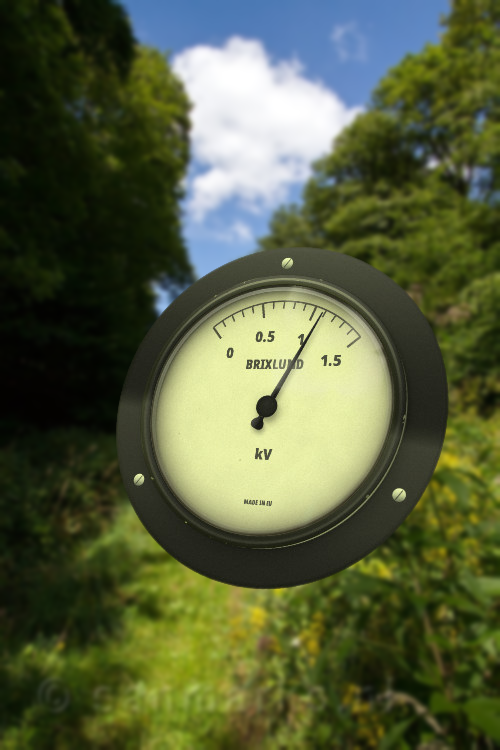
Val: 1.1
